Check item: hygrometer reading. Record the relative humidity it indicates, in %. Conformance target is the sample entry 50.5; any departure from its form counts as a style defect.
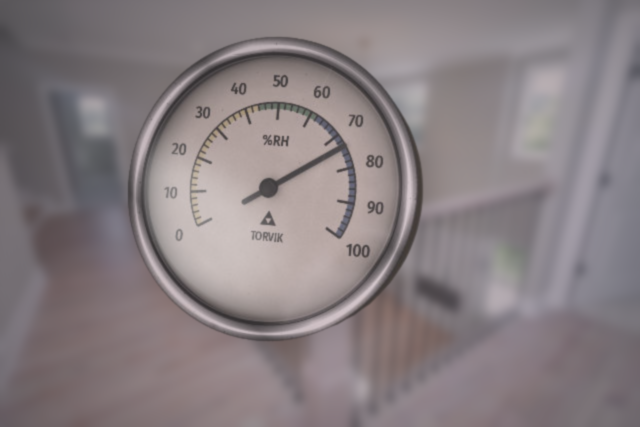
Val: 74
